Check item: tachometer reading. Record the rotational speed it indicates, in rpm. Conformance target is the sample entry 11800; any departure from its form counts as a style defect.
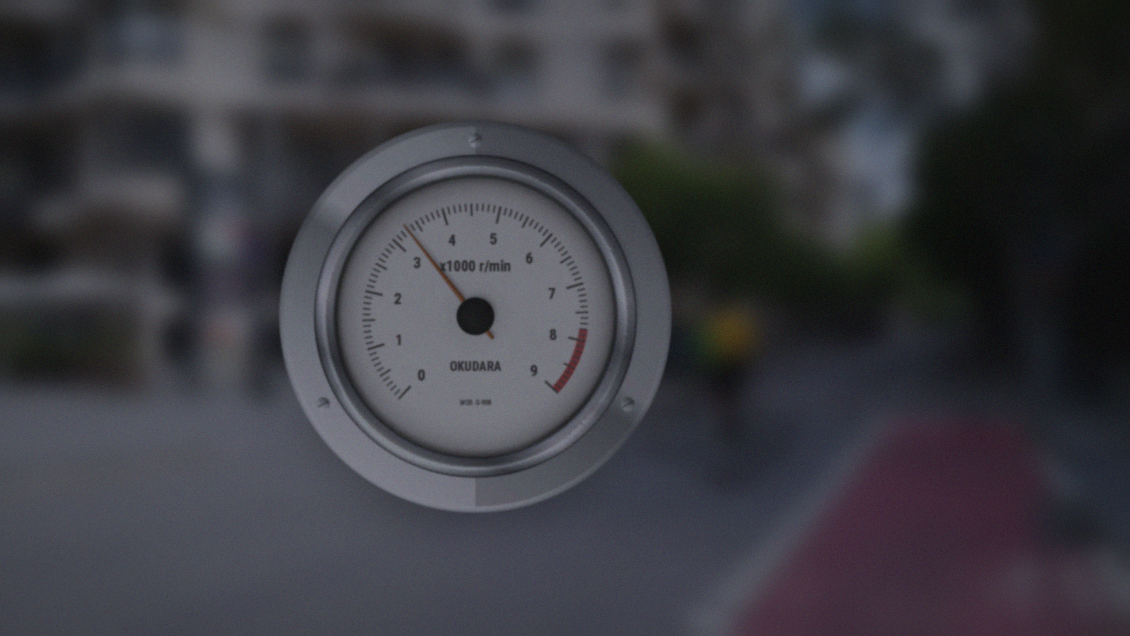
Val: 3300
